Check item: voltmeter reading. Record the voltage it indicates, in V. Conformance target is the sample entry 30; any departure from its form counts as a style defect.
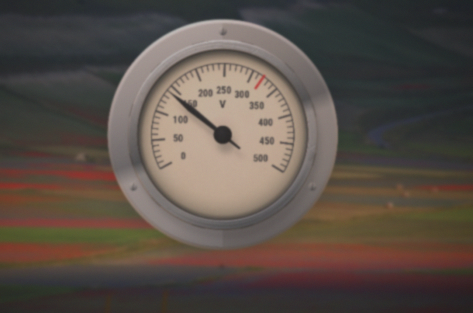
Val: 140
